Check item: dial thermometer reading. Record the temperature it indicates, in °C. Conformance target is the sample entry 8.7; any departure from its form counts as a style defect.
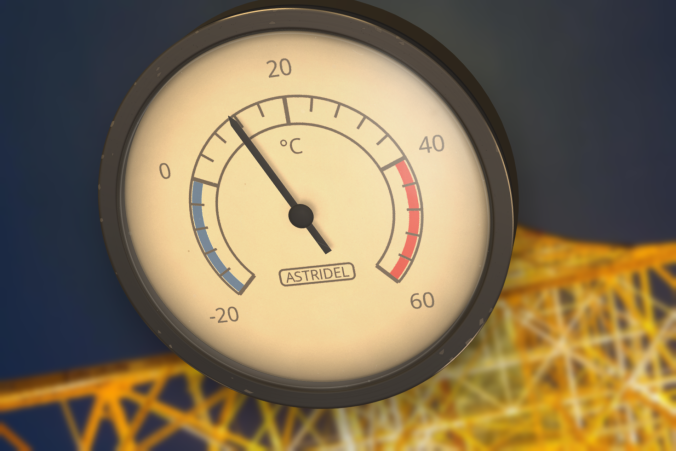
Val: 12
